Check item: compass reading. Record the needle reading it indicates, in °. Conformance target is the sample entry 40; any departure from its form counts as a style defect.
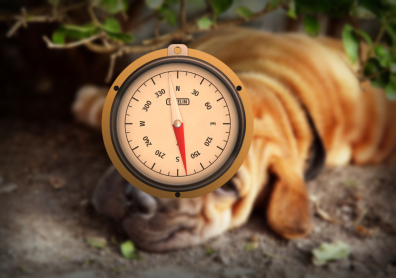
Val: 170
